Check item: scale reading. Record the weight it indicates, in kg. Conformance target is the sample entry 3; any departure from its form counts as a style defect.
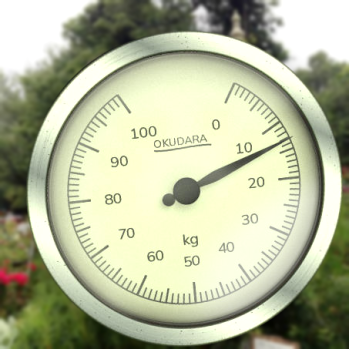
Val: 13
